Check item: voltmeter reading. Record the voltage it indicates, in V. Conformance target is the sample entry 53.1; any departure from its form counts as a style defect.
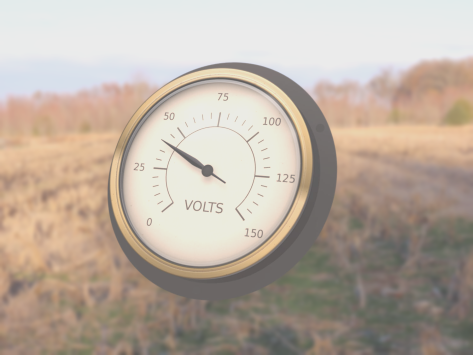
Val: 40
